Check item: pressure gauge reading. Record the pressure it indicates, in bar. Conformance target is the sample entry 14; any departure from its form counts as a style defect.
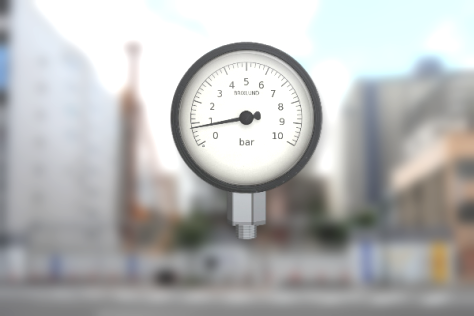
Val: 0.8
